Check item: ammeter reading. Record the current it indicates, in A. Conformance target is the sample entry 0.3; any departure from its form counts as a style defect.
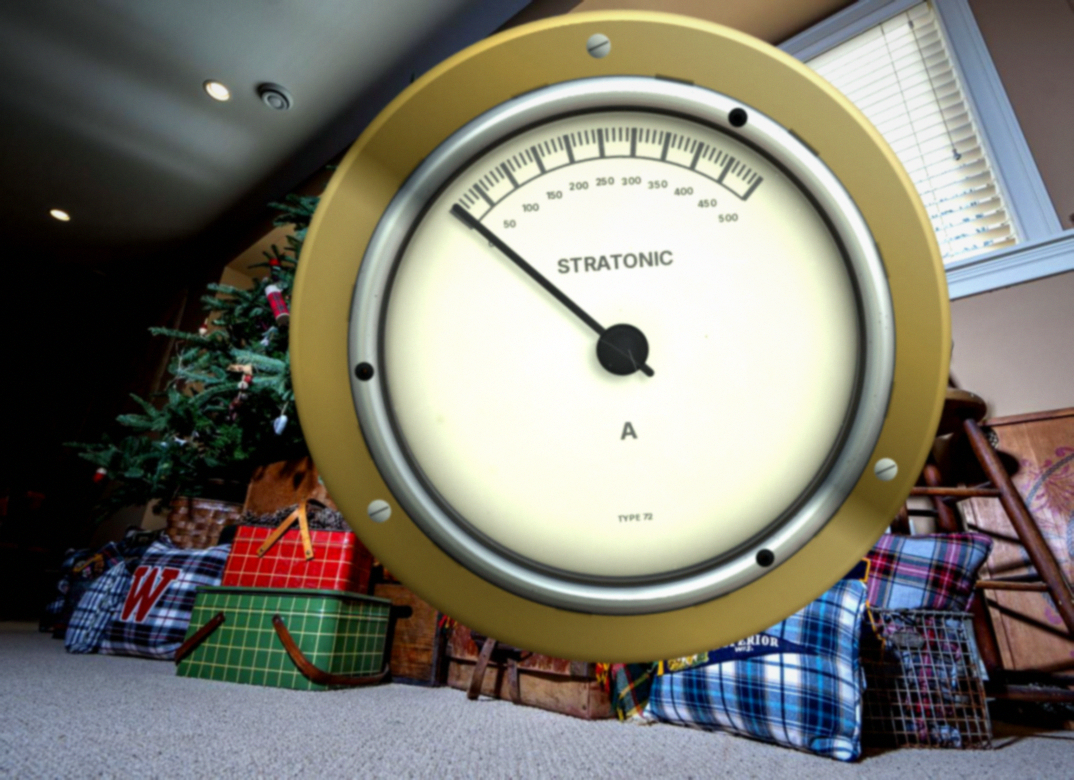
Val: 10
